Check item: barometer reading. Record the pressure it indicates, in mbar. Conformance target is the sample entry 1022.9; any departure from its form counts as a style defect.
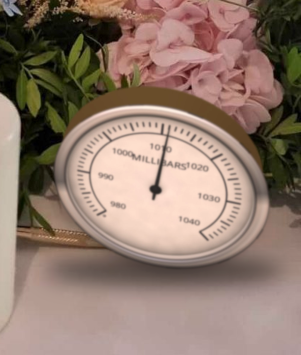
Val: 1011
